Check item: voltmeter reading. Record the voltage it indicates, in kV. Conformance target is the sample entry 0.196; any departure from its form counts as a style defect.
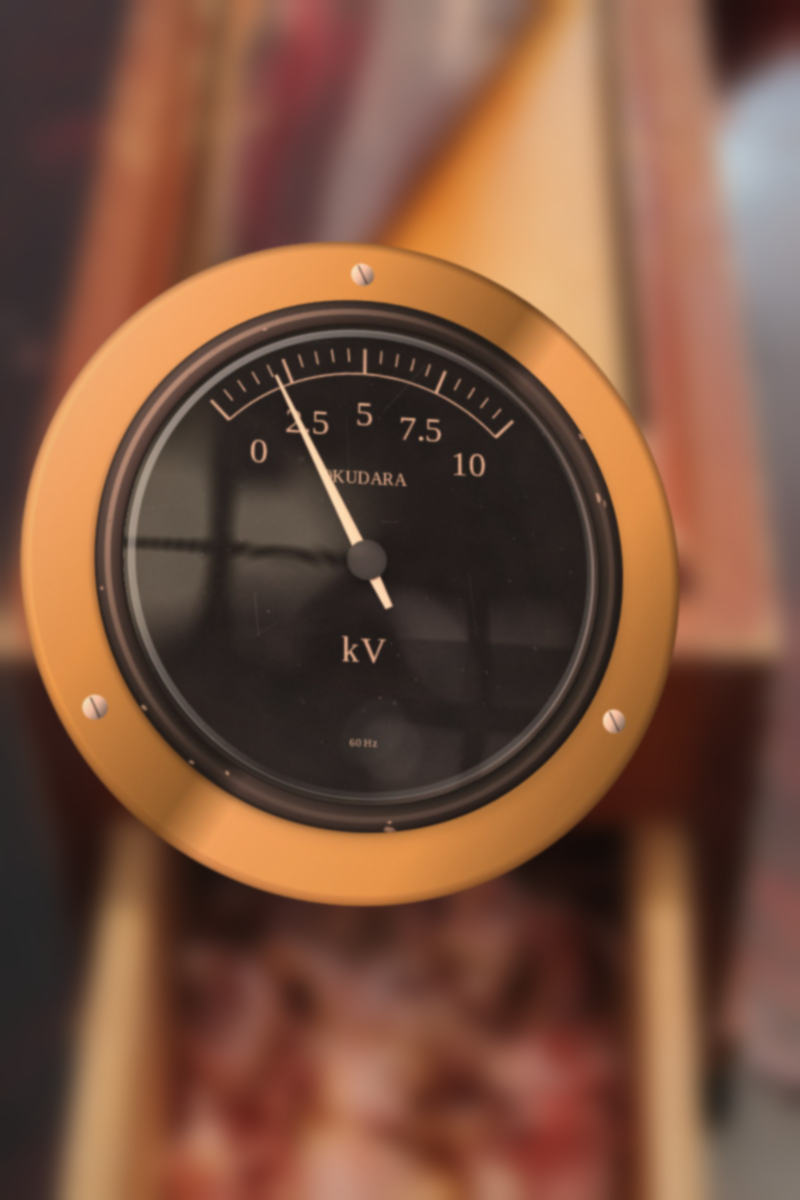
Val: 2
